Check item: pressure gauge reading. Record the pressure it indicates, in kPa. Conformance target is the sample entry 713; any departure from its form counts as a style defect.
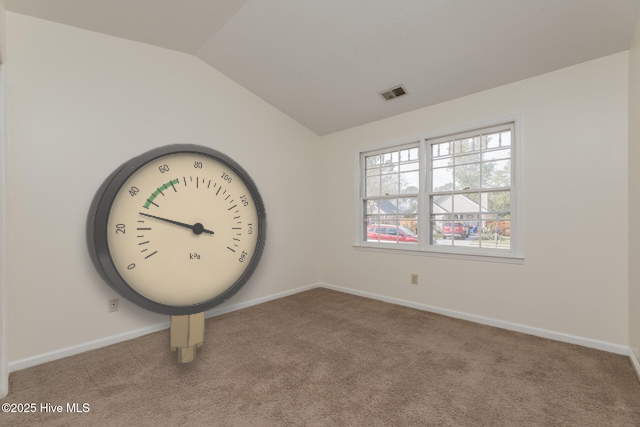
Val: 30
